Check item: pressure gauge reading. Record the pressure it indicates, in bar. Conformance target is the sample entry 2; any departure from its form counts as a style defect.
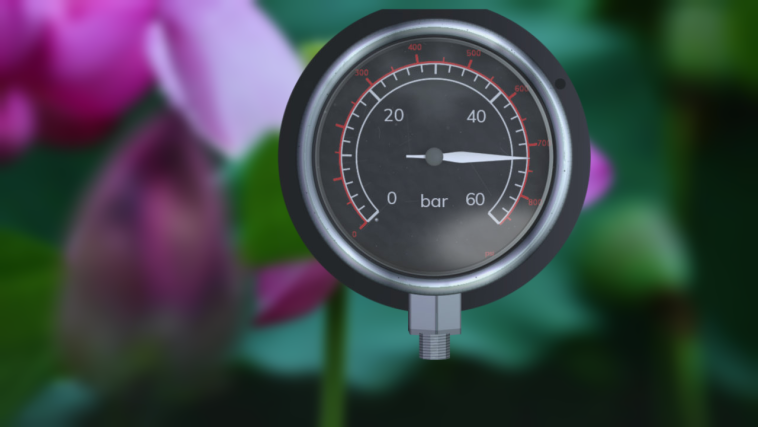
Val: 50
